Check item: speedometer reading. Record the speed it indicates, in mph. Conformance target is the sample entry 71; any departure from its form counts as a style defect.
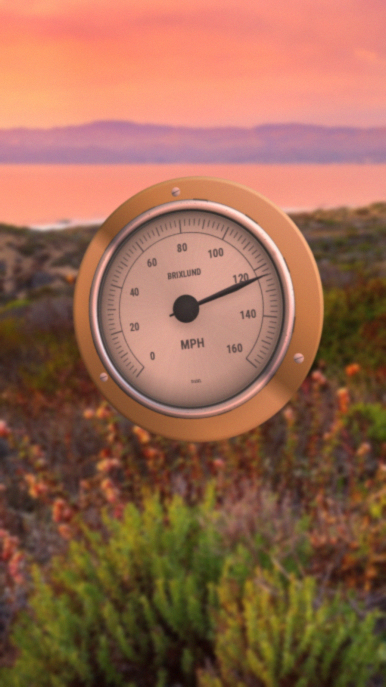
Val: 124
